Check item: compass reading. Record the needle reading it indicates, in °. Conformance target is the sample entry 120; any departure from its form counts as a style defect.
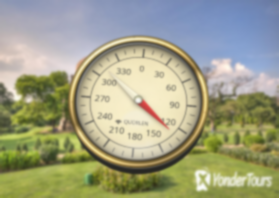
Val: 130
